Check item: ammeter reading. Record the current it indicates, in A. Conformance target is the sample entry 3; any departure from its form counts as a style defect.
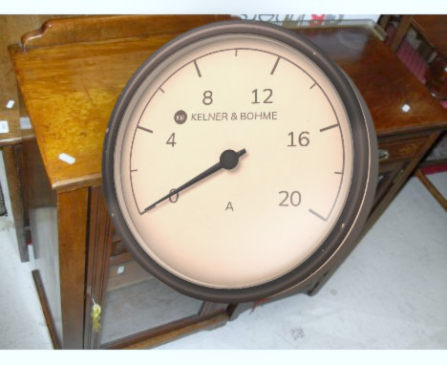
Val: 0
